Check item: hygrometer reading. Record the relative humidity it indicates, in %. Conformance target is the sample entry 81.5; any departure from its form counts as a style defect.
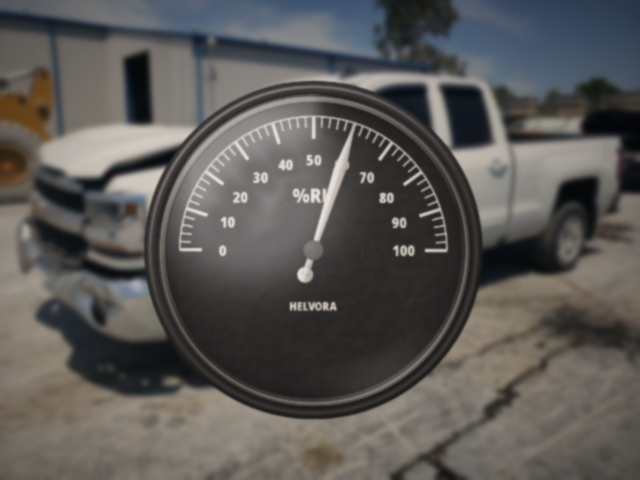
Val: 60
